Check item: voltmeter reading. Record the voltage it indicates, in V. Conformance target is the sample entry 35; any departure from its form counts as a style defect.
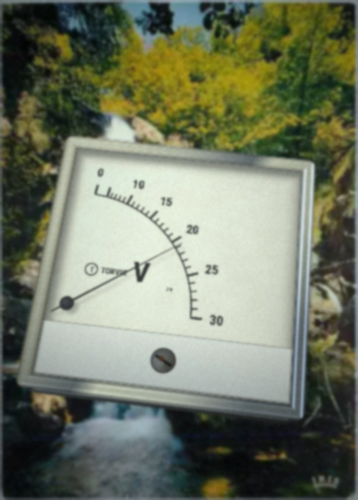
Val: 21
